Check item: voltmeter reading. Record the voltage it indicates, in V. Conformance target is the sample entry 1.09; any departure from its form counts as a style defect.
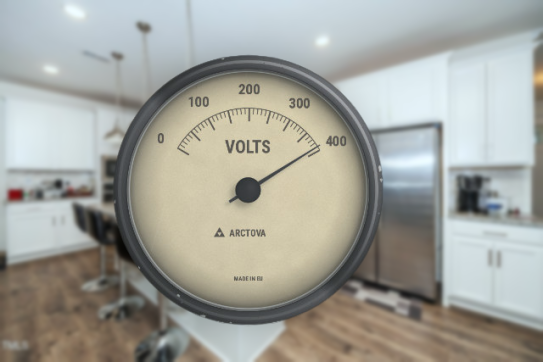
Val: 390
